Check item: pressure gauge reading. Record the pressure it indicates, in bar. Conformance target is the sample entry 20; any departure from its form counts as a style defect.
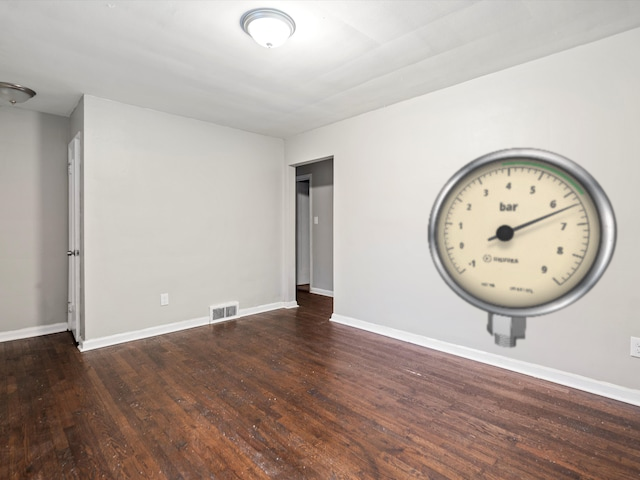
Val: 6.4
